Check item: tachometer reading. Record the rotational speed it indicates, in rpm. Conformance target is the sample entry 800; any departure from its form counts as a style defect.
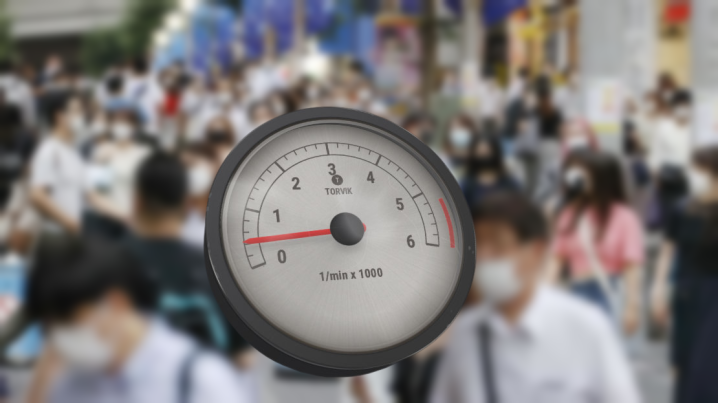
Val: 400
